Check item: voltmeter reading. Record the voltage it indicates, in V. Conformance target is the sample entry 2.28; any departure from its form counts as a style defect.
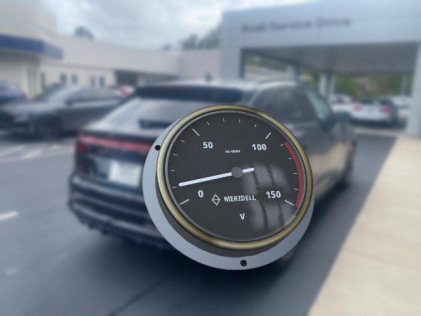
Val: 10
